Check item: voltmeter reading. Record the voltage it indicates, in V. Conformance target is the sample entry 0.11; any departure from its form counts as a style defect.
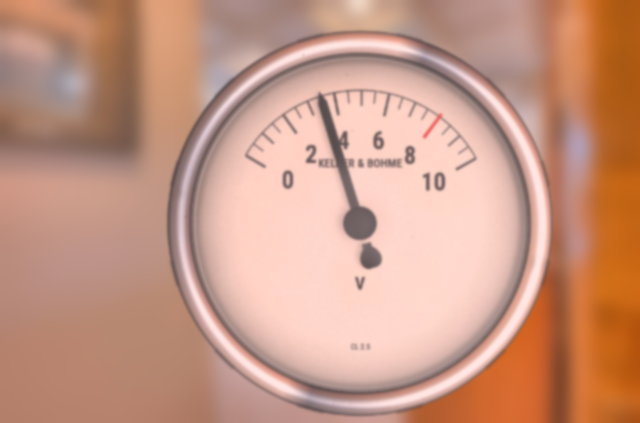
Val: 3.5
